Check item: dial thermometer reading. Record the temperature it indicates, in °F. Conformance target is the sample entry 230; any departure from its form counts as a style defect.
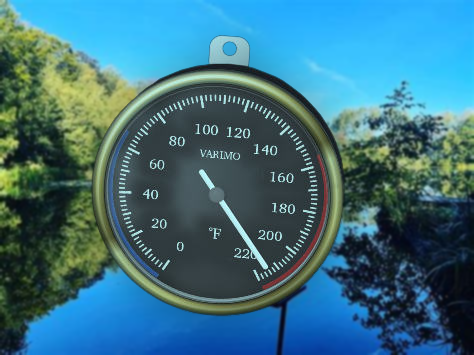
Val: 214
